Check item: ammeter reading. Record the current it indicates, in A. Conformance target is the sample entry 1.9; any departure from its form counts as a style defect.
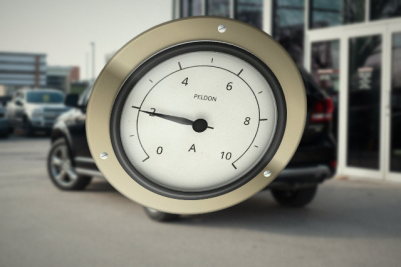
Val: 2
